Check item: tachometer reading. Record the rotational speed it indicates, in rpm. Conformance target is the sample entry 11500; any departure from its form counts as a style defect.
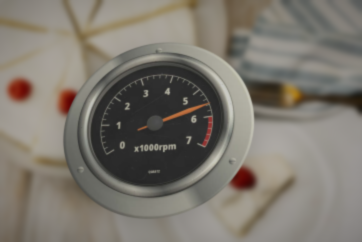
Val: 5600
